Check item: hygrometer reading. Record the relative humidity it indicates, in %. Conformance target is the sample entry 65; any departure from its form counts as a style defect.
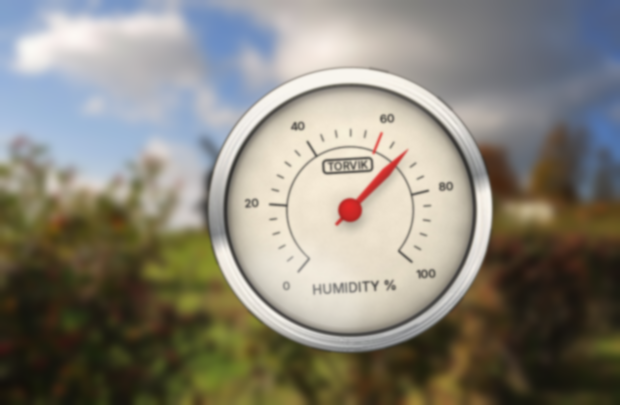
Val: 68
